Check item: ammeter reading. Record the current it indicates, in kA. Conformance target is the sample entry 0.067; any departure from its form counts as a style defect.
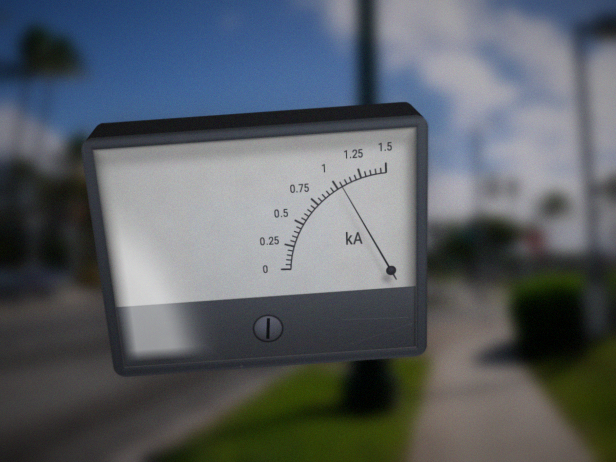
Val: 1.05
